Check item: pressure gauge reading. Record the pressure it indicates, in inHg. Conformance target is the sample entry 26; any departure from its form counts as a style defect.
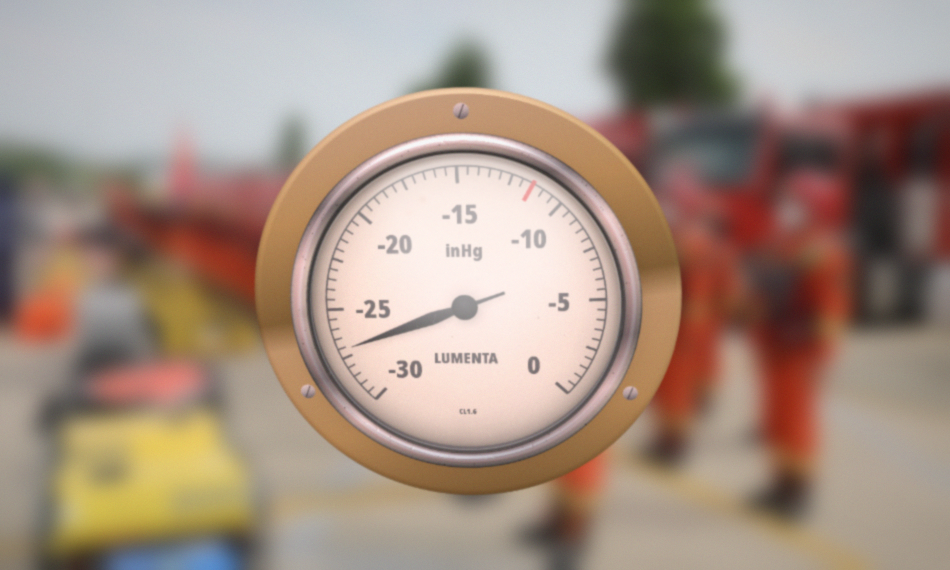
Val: -27
